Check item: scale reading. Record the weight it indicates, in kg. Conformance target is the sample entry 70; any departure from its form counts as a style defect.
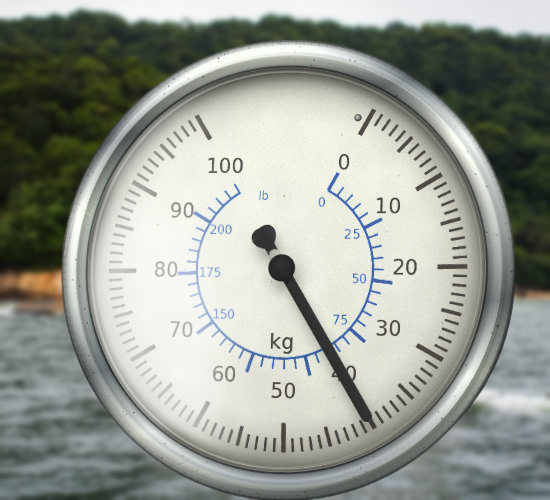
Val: 40
